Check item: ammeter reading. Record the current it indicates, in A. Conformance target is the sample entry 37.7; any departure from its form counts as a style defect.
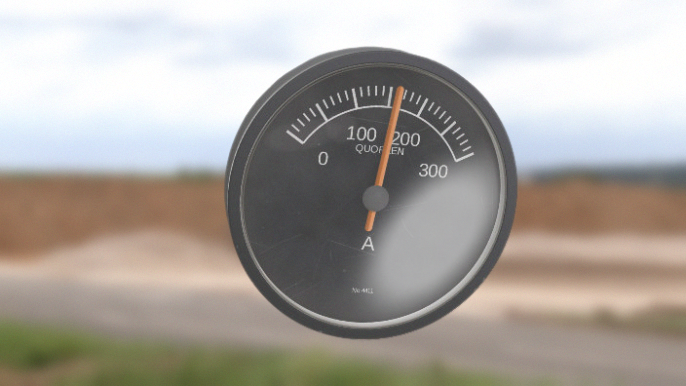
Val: 160
